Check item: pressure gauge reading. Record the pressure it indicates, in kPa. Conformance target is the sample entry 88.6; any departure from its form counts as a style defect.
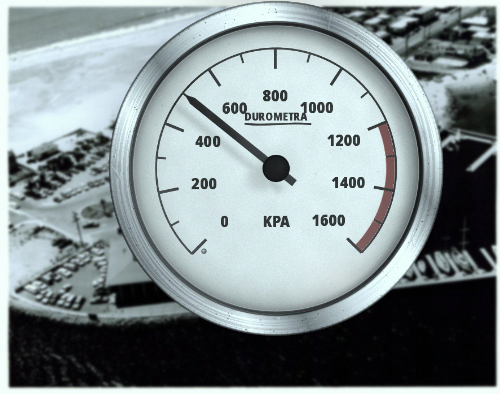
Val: 500
